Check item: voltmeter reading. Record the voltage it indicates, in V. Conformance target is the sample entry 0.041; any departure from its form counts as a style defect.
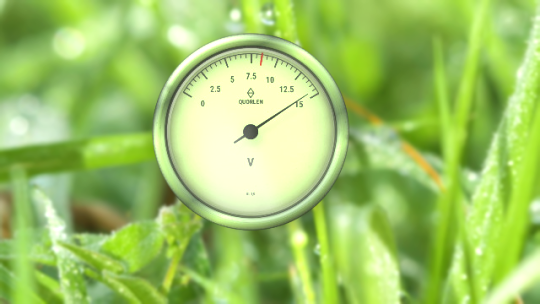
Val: 14.5
